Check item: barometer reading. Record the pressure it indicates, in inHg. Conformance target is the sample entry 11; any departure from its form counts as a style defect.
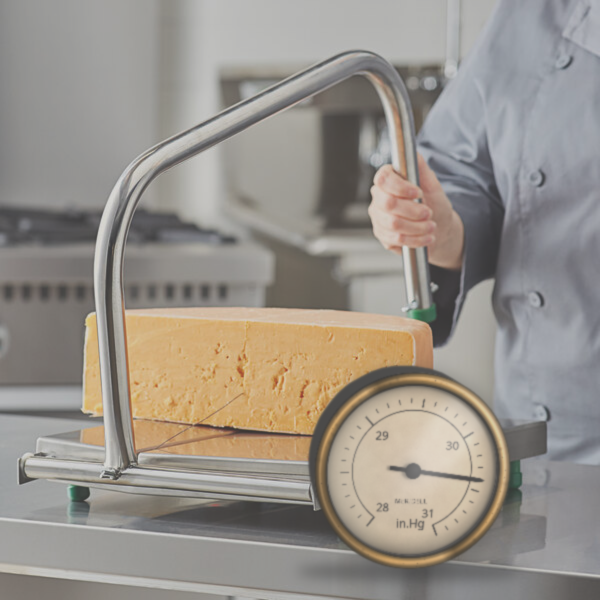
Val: 30.4
